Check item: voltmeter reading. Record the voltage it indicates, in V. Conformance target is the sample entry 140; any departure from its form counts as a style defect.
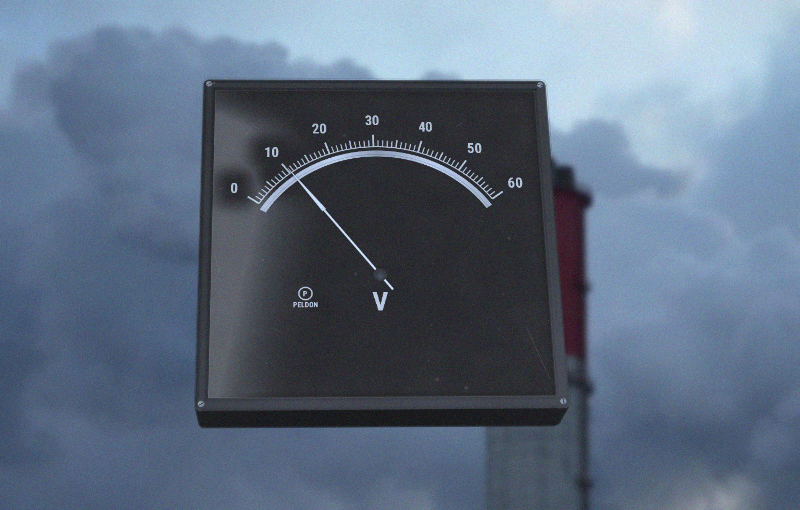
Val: 10
